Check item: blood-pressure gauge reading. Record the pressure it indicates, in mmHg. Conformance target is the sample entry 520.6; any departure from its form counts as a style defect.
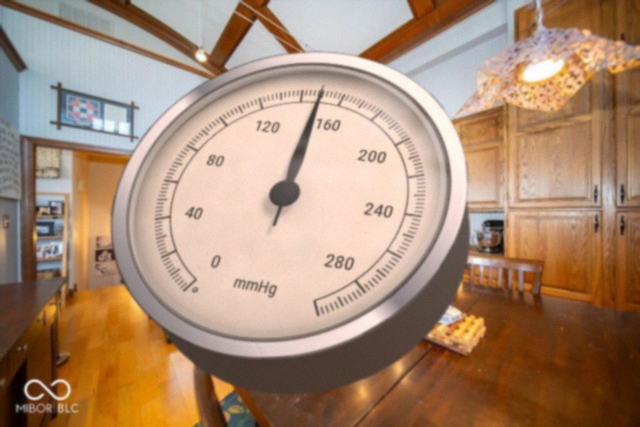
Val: 150
